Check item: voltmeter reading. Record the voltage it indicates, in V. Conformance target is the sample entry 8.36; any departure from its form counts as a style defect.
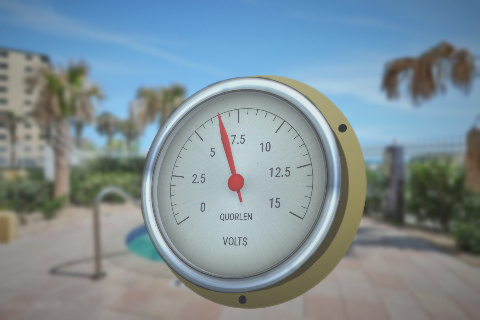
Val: 6.5
